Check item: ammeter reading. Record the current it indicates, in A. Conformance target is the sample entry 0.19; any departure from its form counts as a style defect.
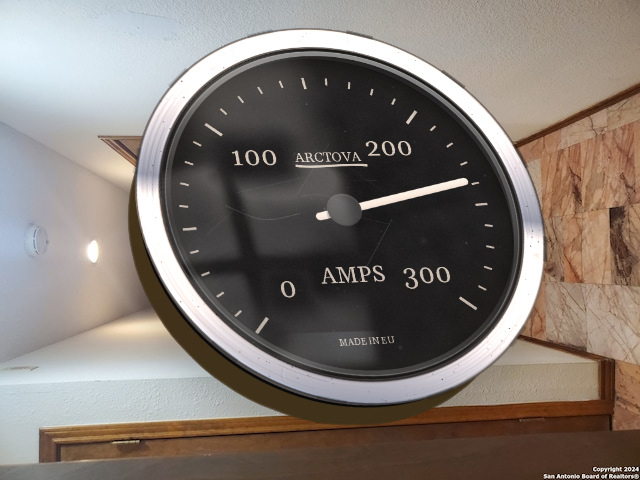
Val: 240
